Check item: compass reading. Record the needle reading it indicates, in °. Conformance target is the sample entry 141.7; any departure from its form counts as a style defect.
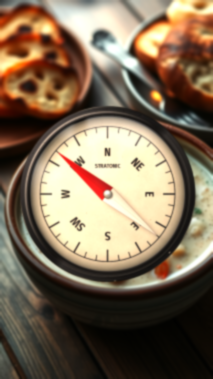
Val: 310
